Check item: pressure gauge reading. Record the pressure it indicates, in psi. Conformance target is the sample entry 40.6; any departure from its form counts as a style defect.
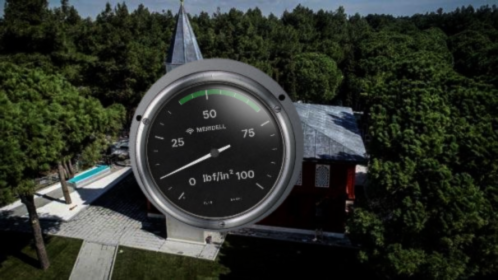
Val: 10
